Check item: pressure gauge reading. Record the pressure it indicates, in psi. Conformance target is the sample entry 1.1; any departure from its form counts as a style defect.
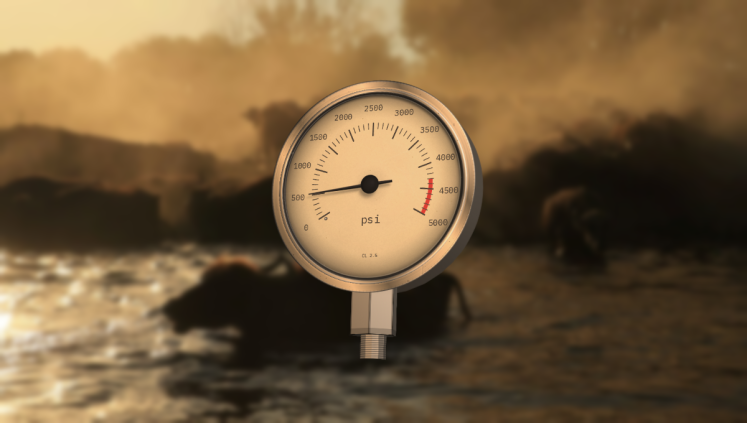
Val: 500
